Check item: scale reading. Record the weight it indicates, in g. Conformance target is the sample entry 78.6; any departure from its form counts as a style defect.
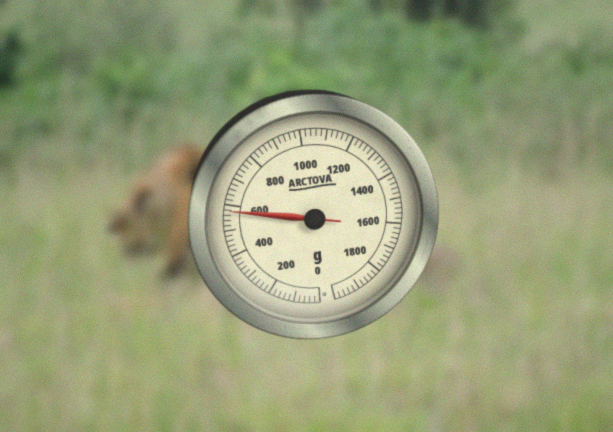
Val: 580
